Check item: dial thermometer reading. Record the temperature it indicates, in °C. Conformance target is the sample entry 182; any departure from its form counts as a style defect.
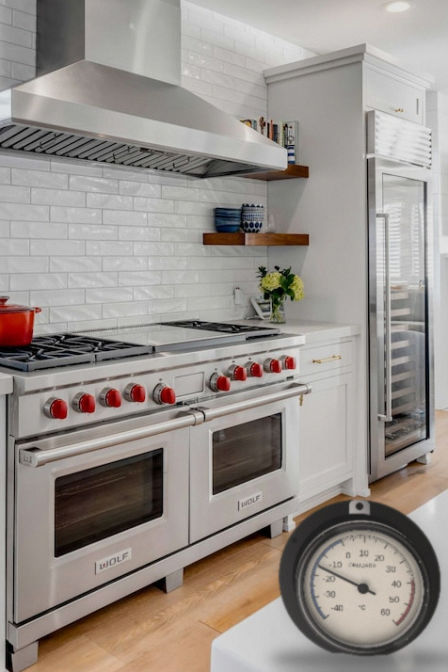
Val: -15
